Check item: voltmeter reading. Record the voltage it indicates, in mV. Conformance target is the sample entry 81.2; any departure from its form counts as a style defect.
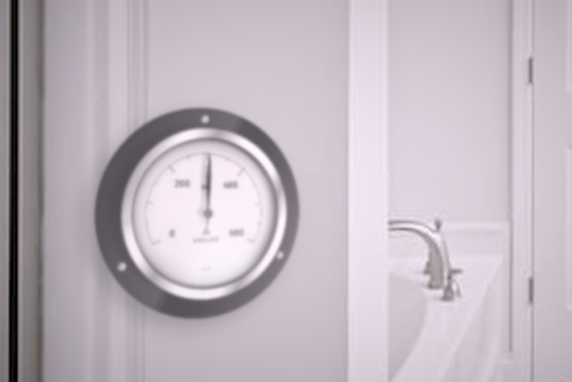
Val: 300
